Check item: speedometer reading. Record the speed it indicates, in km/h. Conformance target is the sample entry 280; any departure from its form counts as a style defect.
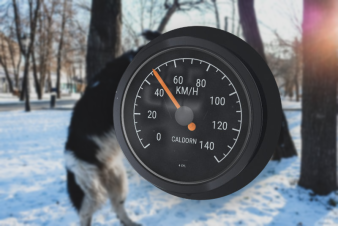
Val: 47.5
